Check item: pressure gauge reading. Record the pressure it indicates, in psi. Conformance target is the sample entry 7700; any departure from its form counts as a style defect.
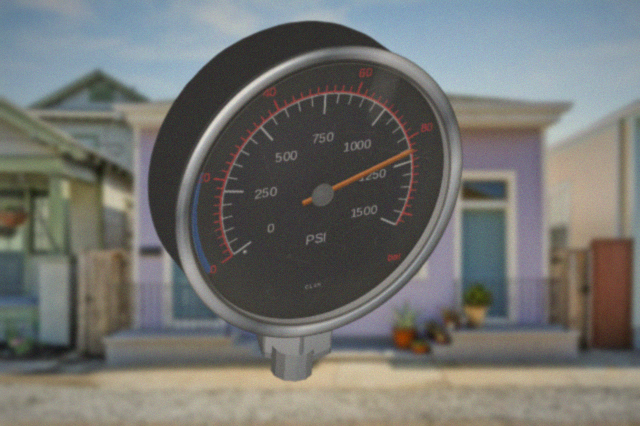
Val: 1200
